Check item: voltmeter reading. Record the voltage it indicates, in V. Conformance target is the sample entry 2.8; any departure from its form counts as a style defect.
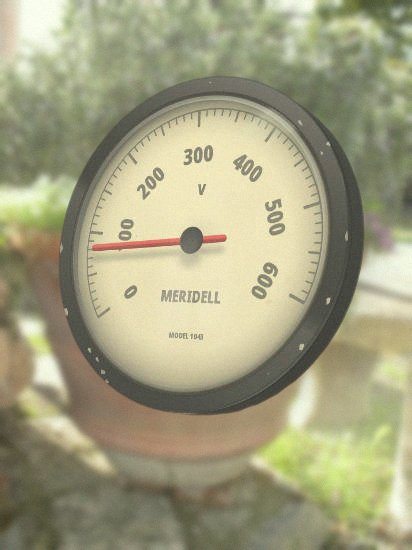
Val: 80
